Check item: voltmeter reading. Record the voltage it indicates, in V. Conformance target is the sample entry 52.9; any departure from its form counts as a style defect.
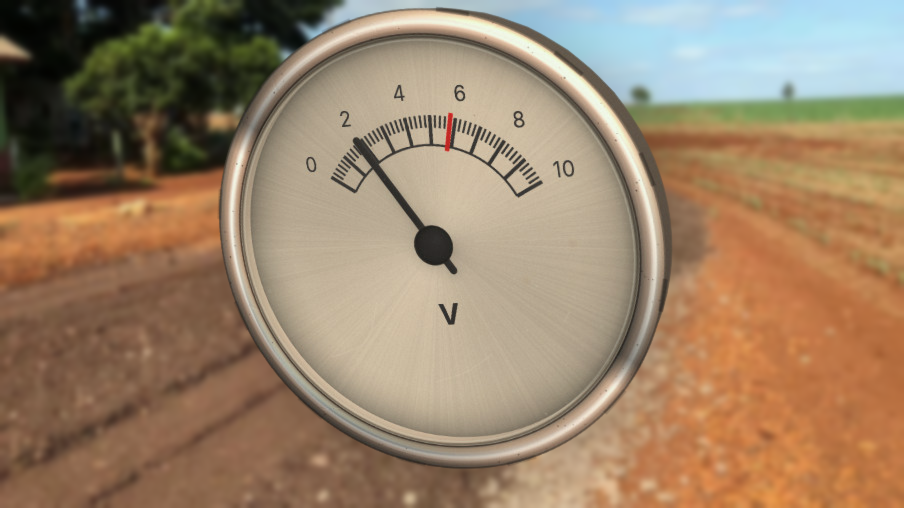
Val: 2
